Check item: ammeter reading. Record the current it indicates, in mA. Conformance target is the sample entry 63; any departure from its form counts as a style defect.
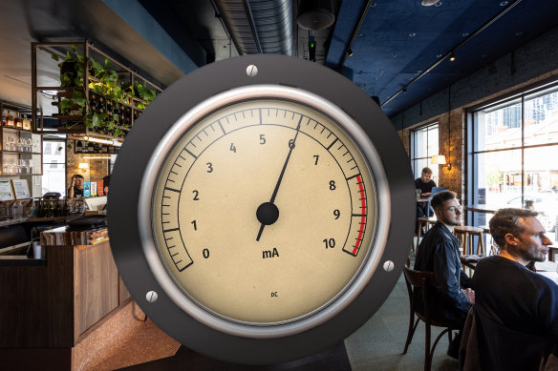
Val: 6
